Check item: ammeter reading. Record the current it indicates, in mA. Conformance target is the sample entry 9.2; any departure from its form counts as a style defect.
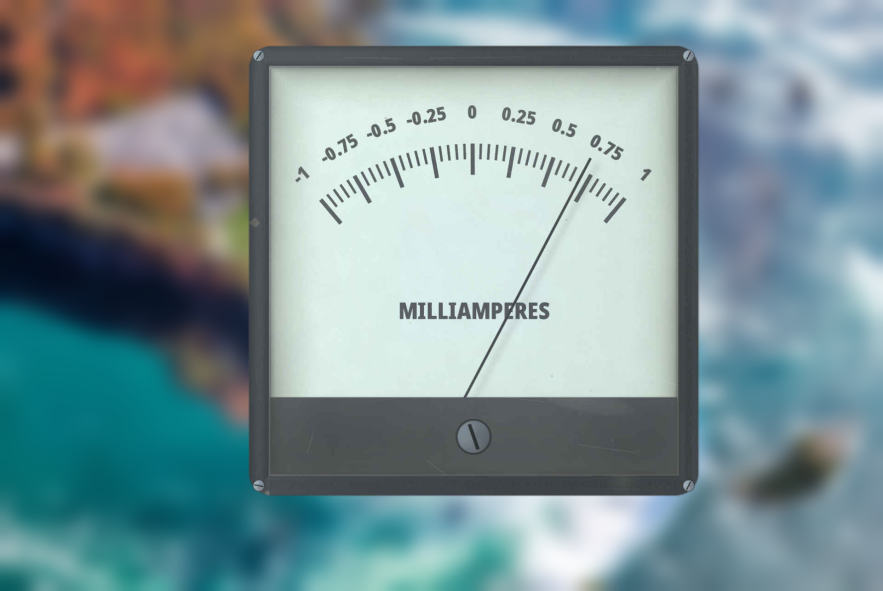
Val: 0.7
